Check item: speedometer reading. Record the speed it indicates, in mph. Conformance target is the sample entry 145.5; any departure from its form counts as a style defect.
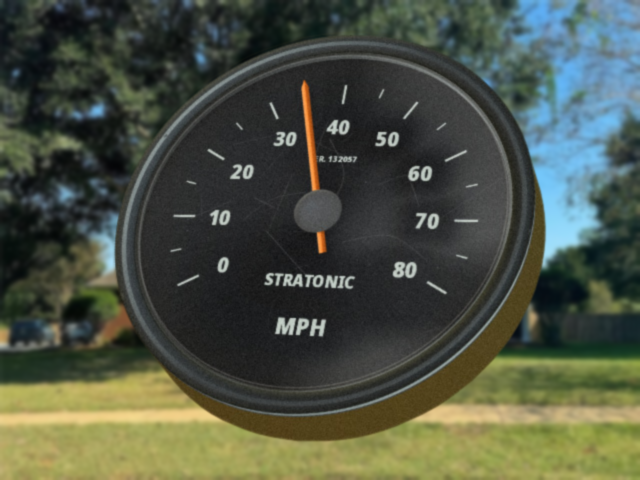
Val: 35
